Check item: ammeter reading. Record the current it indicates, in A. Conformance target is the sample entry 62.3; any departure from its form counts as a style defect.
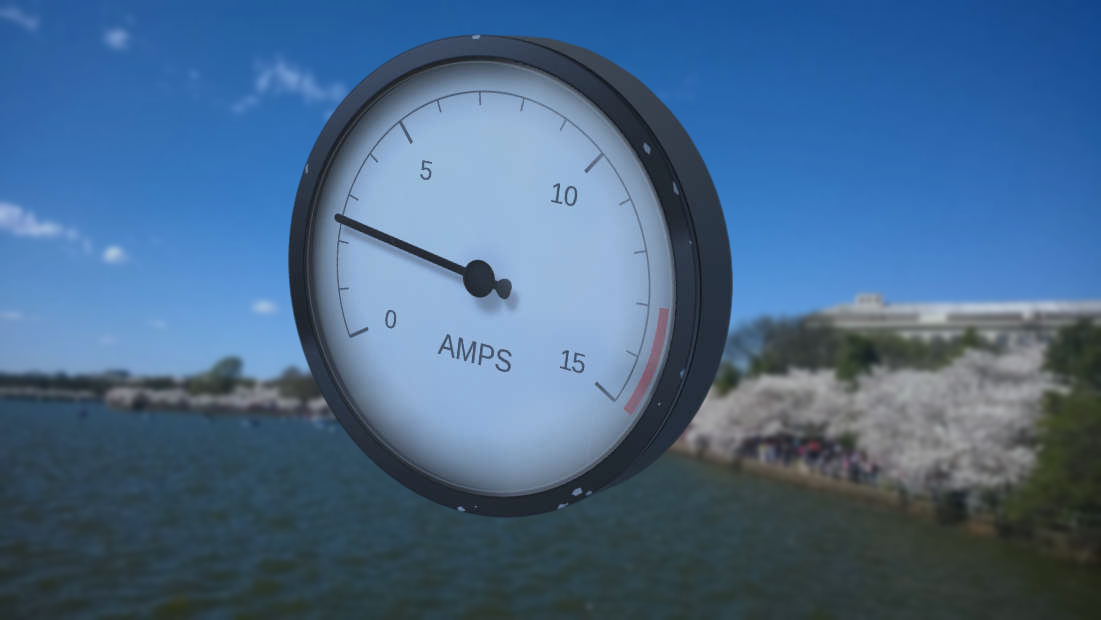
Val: 2.5
